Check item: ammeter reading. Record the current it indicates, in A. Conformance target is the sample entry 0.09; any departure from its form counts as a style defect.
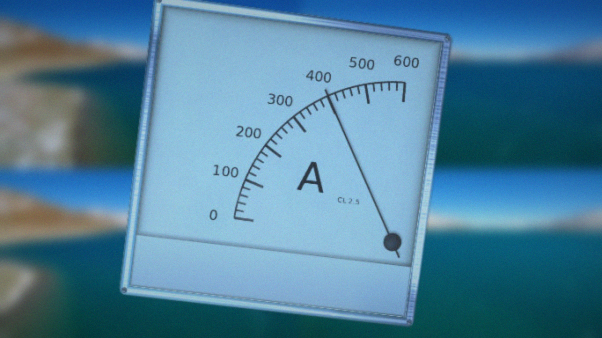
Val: 400
